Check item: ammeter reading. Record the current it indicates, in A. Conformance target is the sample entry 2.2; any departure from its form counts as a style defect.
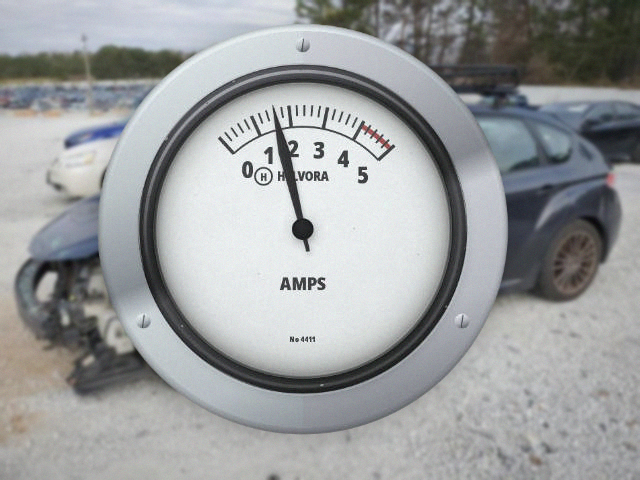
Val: 1.6
